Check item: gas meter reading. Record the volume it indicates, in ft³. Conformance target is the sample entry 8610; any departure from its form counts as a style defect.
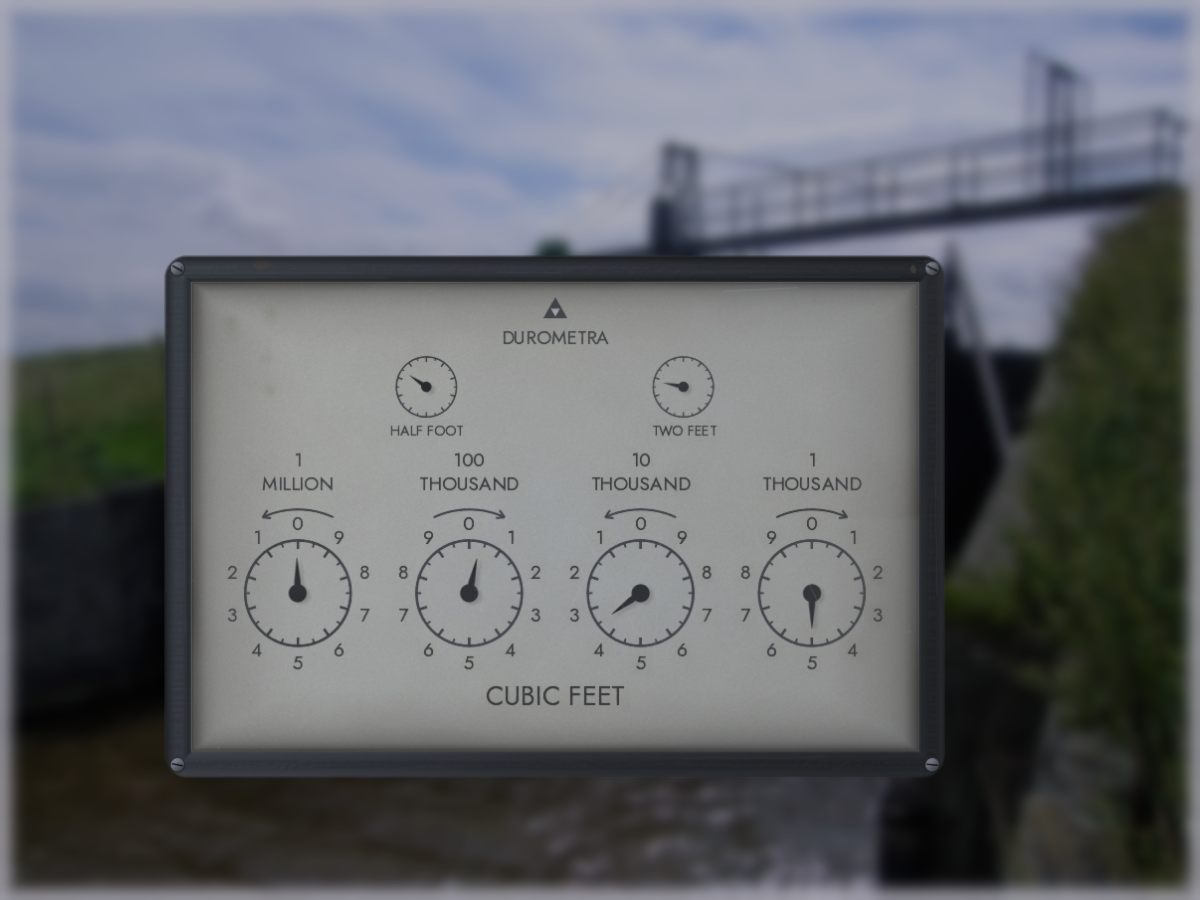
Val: 3500
